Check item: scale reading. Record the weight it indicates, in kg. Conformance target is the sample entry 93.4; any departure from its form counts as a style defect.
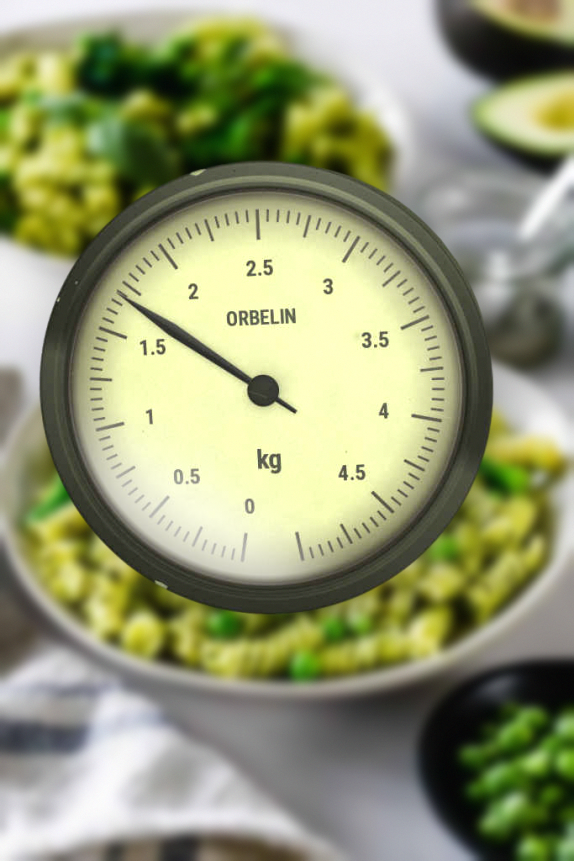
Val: 1.7
